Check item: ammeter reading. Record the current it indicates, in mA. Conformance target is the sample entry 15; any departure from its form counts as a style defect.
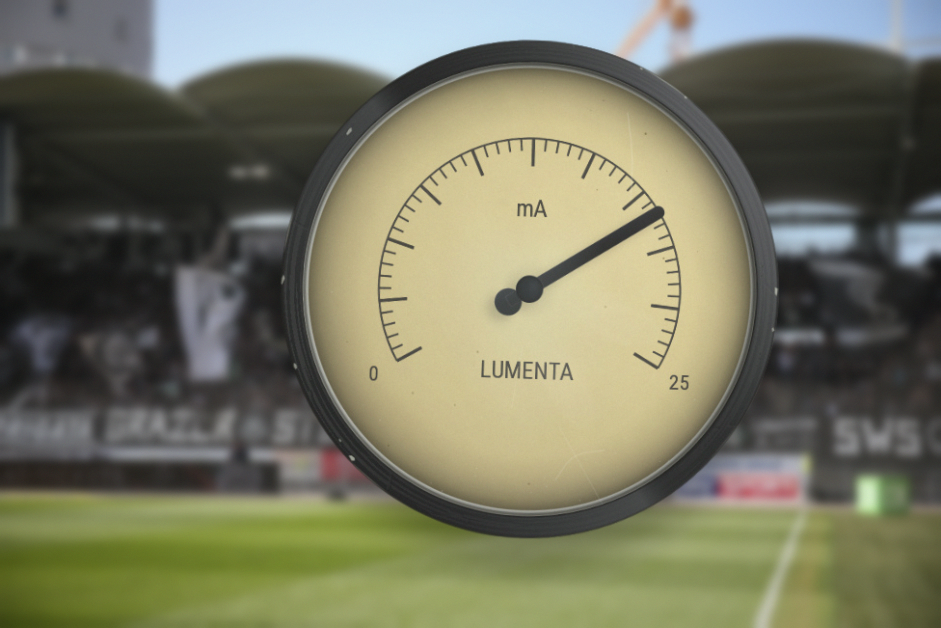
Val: 18.5
